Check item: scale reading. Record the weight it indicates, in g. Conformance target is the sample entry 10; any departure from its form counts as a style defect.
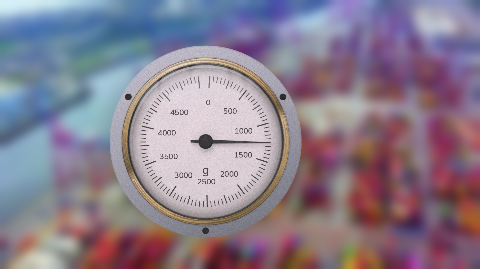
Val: 1250
